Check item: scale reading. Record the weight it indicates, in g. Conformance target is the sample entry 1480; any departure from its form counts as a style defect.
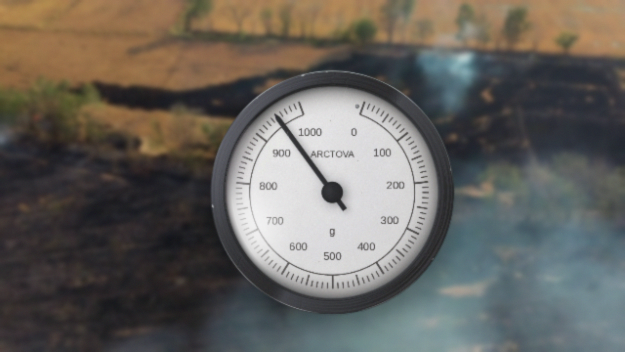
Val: 950
